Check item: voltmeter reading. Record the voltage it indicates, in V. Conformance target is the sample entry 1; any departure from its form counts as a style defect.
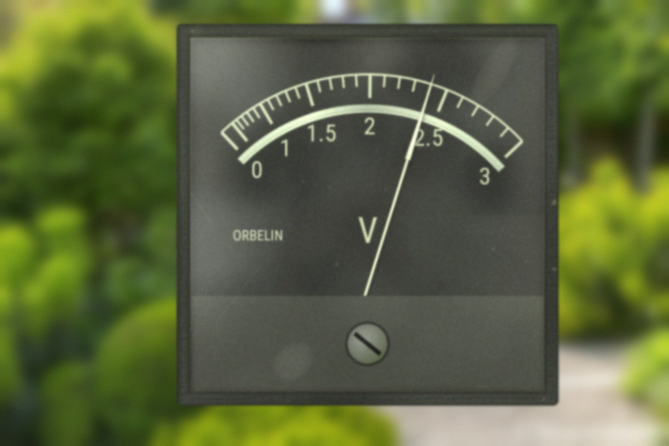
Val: 2.4
